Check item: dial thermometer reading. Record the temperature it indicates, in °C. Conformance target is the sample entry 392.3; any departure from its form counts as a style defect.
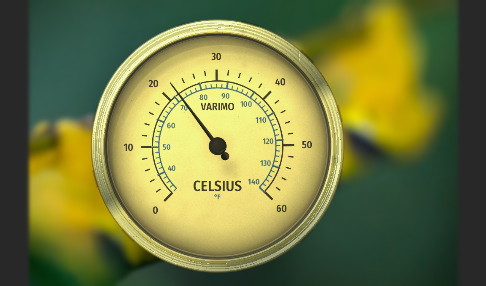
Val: 22
